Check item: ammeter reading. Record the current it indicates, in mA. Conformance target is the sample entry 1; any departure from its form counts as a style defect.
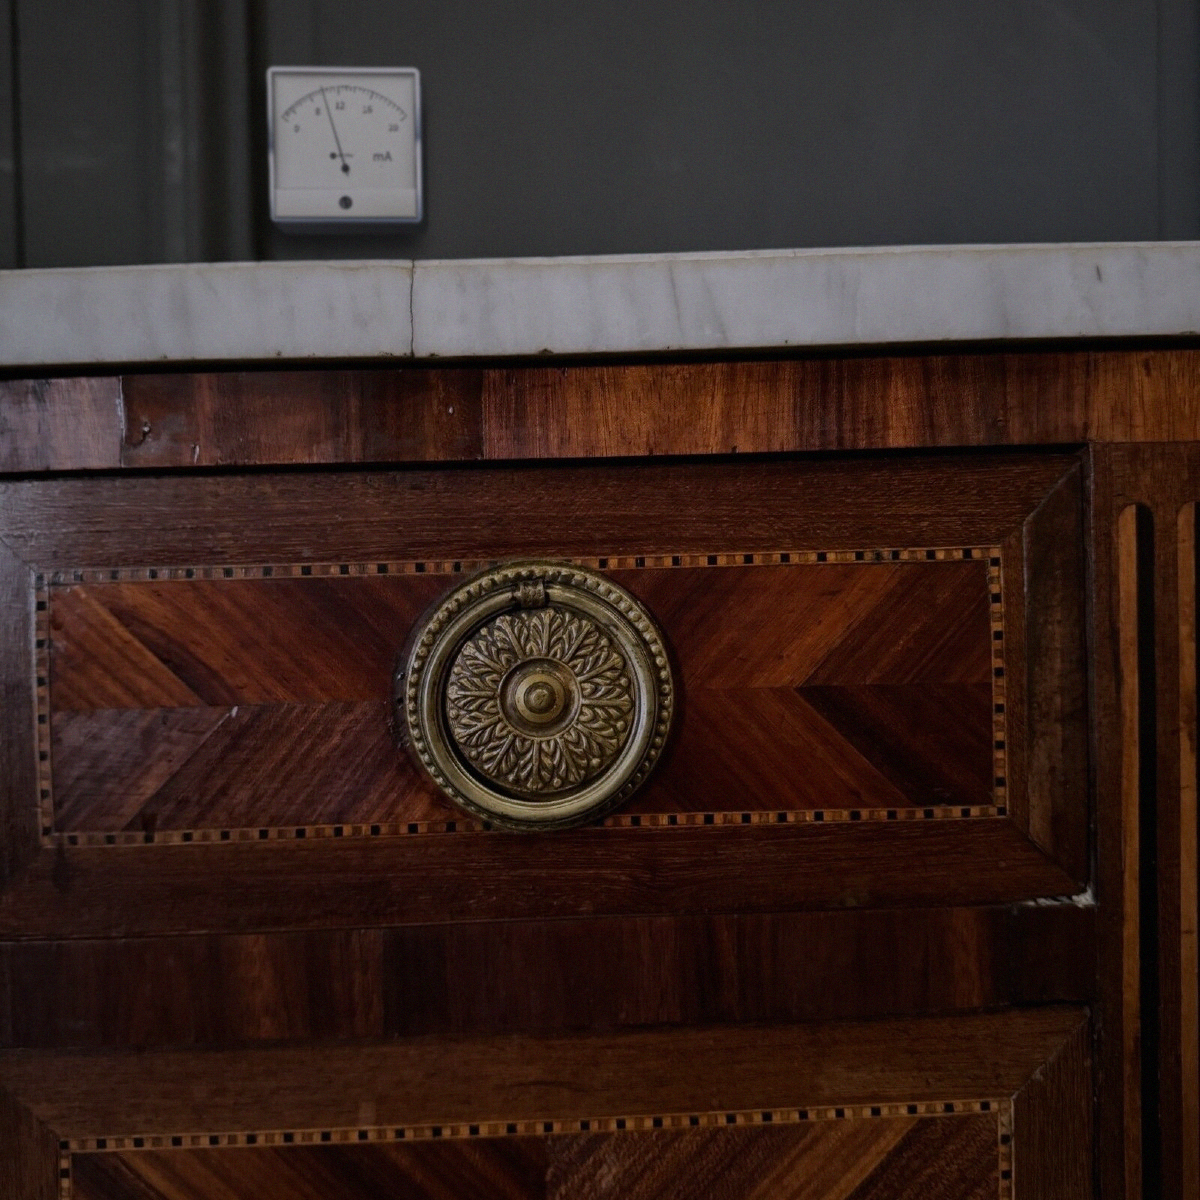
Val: 10
